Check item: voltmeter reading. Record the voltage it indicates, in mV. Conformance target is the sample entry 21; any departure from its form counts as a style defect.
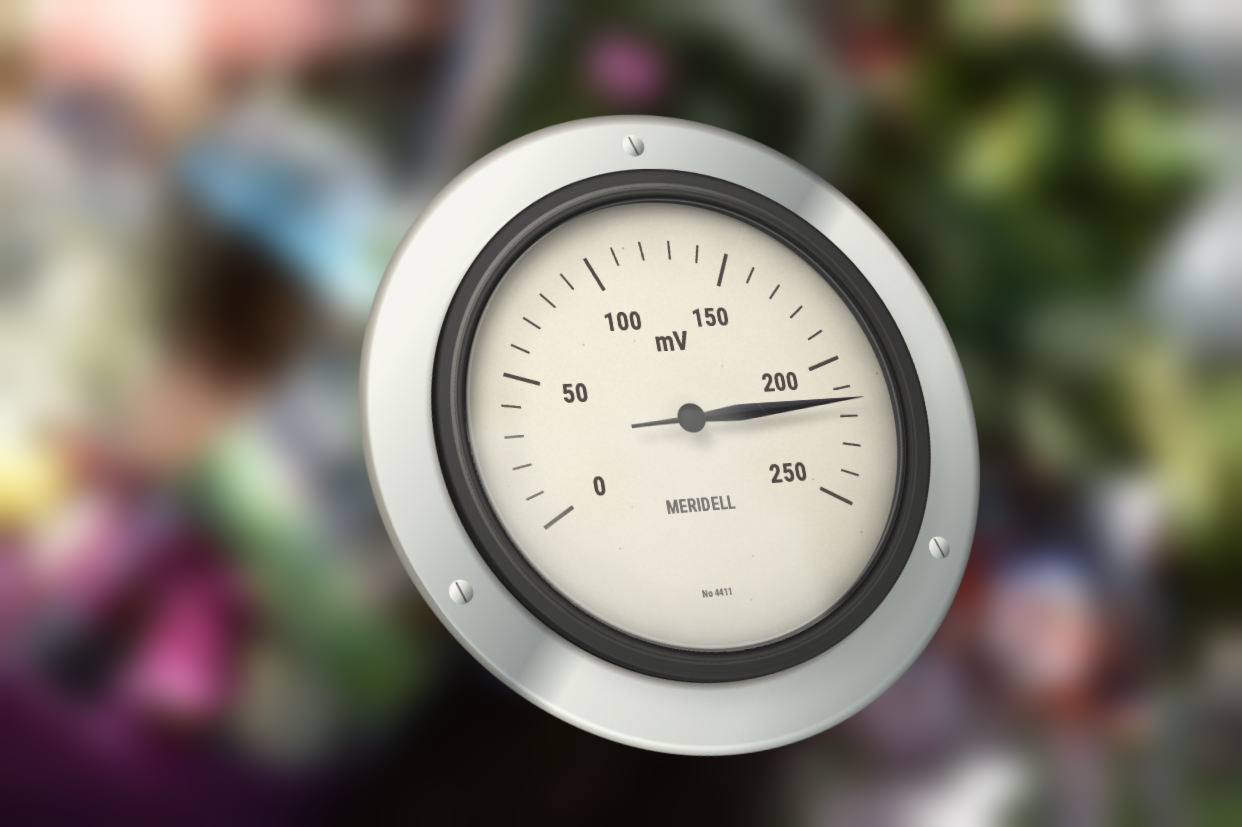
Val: 215
